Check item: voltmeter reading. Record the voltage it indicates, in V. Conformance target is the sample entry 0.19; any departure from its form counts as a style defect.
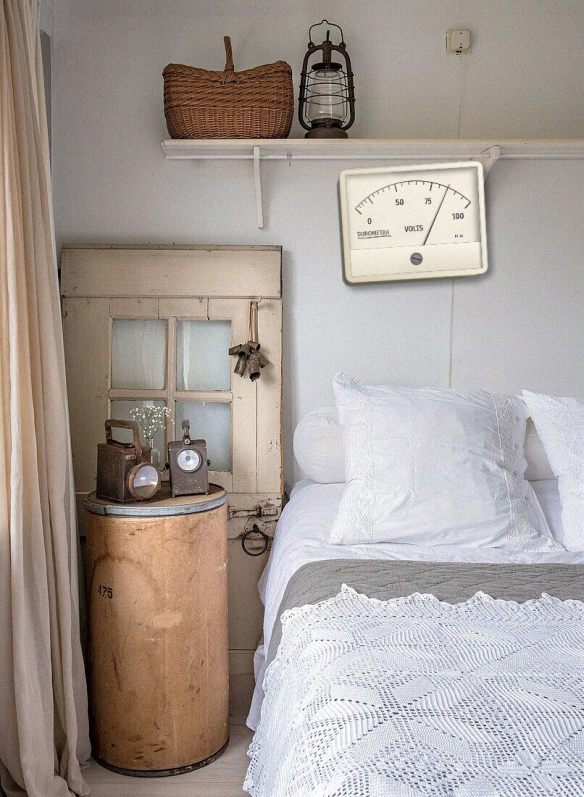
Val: 85
